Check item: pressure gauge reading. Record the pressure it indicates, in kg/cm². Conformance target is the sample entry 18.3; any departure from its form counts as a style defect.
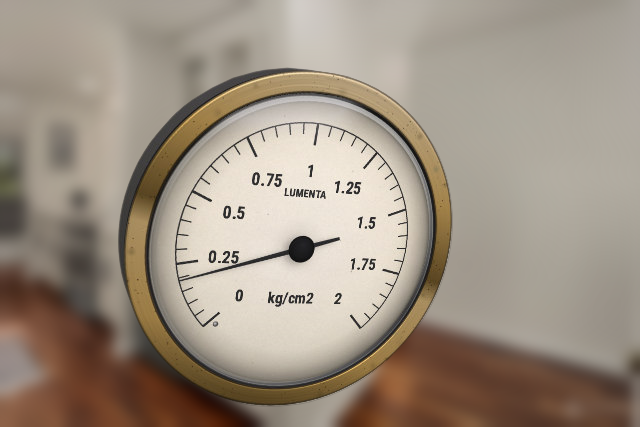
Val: 0.2
